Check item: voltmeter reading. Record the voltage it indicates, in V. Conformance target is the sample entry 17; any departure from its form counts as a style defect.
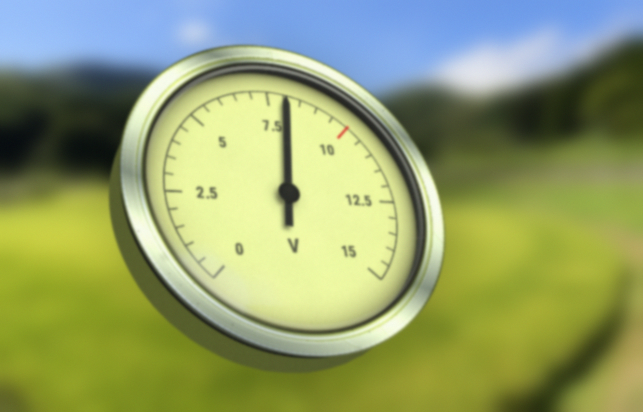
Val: 8
